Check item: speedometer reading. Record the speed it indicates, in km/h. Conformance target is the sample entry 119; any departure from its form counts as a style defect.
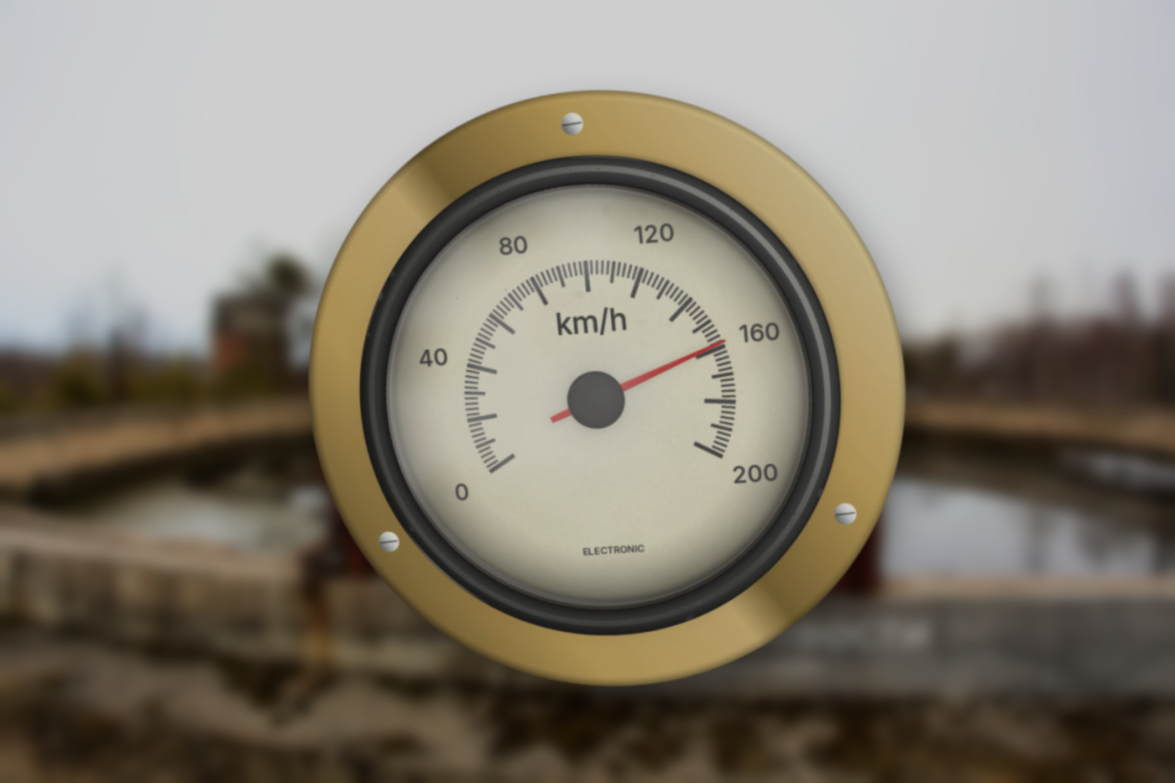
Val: 158
